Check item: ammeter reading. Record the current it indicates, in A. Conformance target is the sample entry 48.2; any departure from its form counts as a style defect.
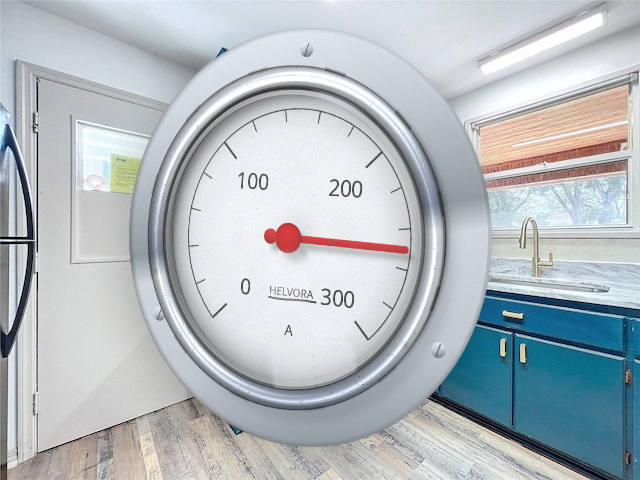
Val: 250
